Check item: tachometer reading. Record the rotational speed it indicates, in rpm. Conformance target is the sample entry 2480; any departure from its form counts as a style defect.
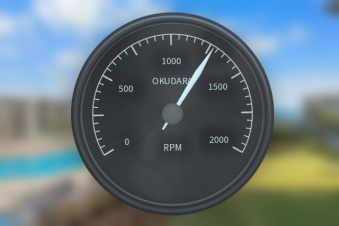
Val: 1275
